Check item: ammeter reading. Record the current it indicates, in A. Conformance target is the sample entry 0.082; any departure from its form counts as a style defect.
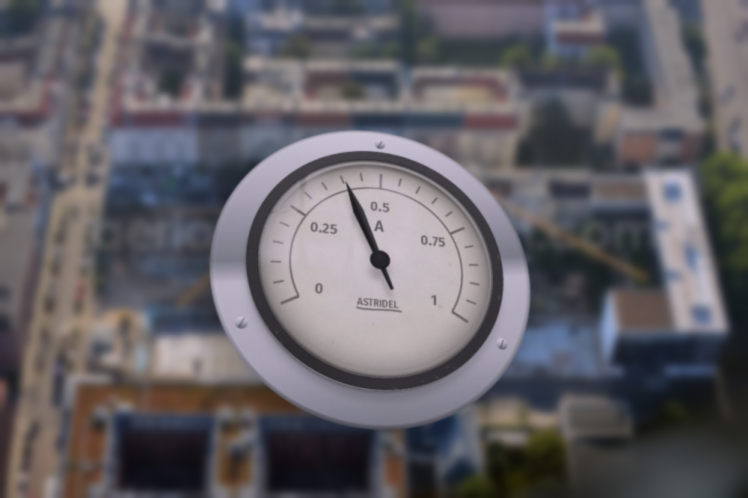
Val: 0.4
